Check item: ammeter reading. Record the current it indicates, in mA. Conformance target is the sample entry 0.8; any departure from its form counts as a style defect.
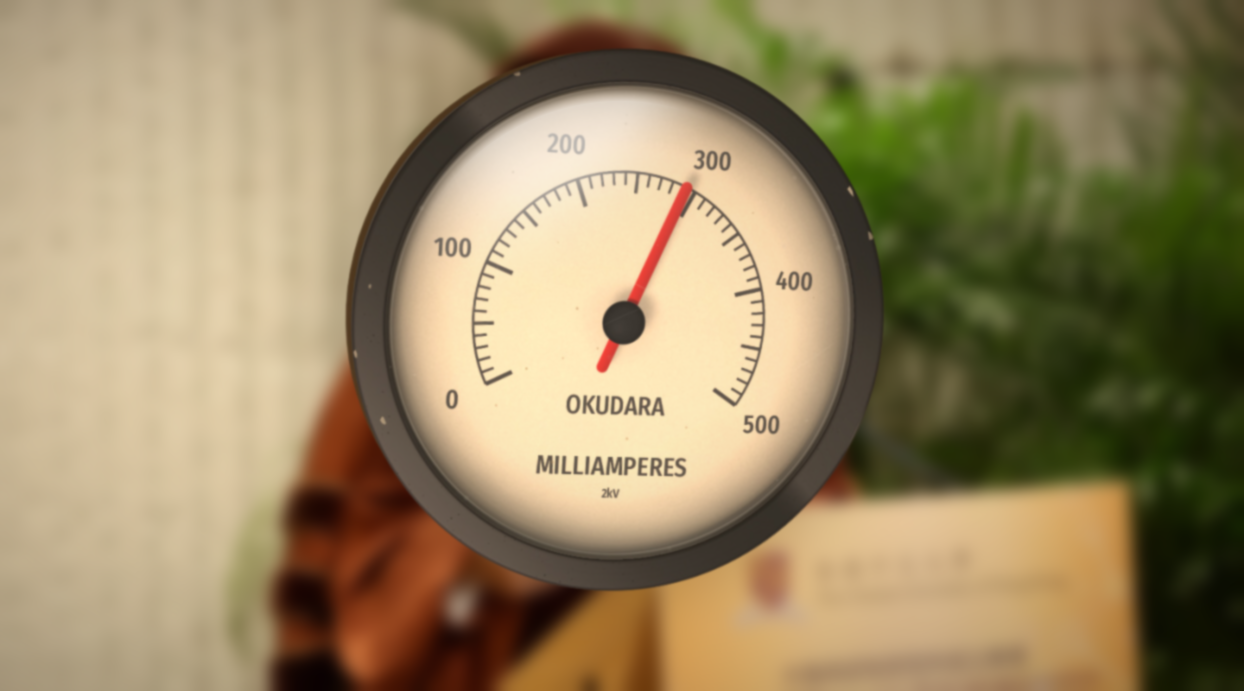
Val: 290
